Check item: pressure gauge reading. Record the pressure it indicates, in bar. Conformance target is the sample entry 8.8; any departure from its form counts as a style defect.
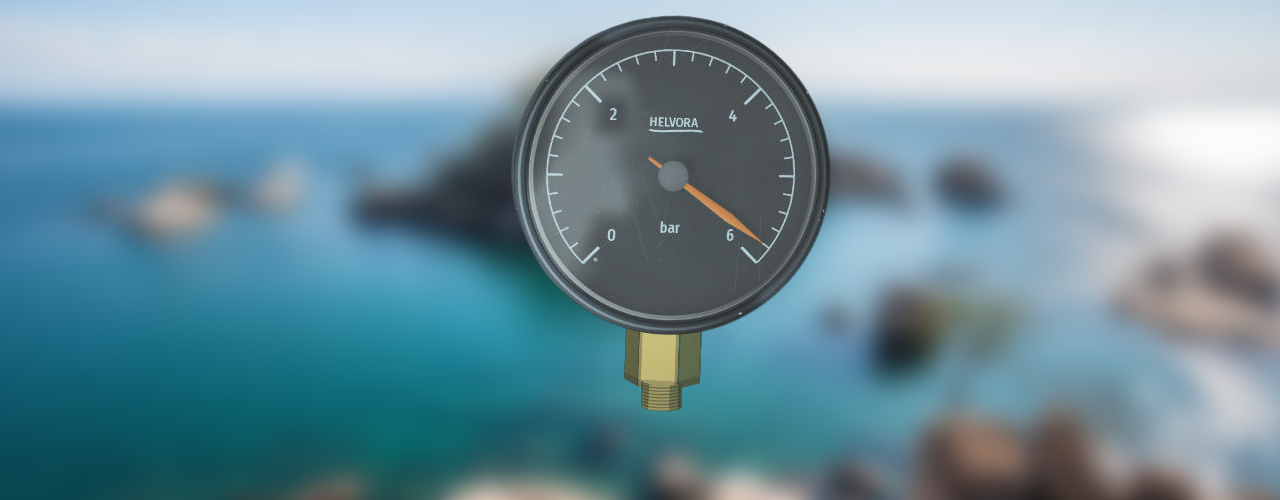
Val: 5.8
